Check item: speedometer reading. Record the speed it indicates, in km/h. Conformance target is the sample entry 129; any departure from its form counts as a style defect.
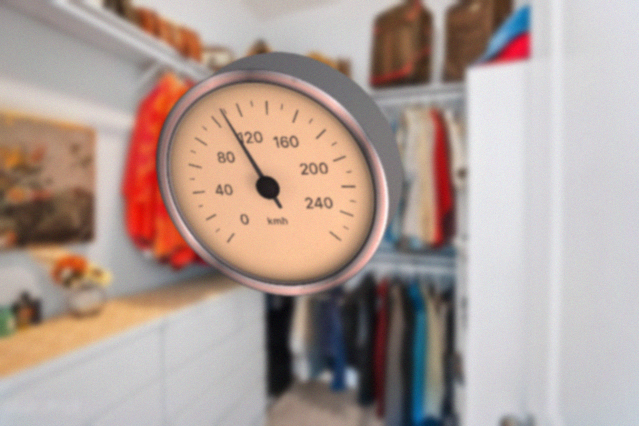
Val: 110
